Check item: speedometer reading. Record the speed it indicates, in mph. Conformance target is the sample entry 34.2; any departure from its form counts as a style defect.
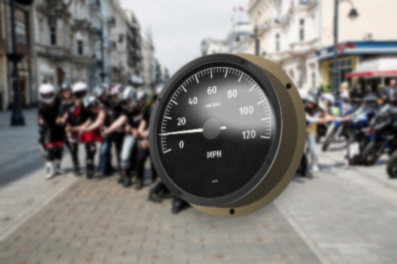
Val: 10
